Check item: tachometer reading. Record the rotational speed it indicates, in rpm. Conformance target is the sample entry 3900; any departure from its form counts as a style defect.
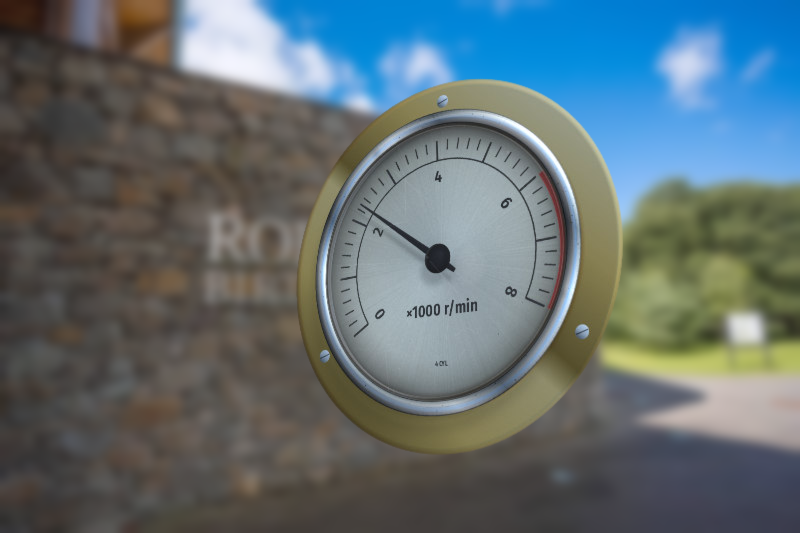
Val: 2300
